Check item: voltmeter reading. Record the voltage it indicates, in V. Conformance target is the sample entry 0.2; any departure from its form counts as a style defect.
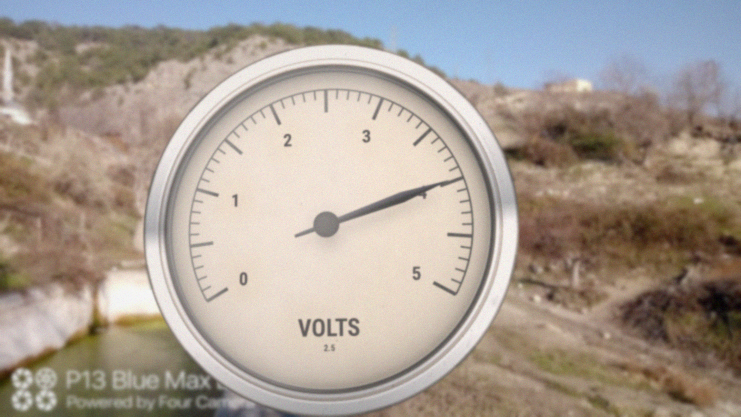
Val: 4
